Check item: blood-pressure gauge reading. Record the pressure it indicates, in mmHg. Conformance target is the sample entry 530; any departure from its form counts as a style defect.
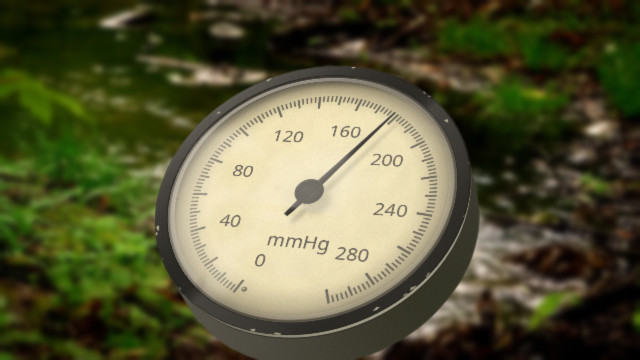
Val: 180
